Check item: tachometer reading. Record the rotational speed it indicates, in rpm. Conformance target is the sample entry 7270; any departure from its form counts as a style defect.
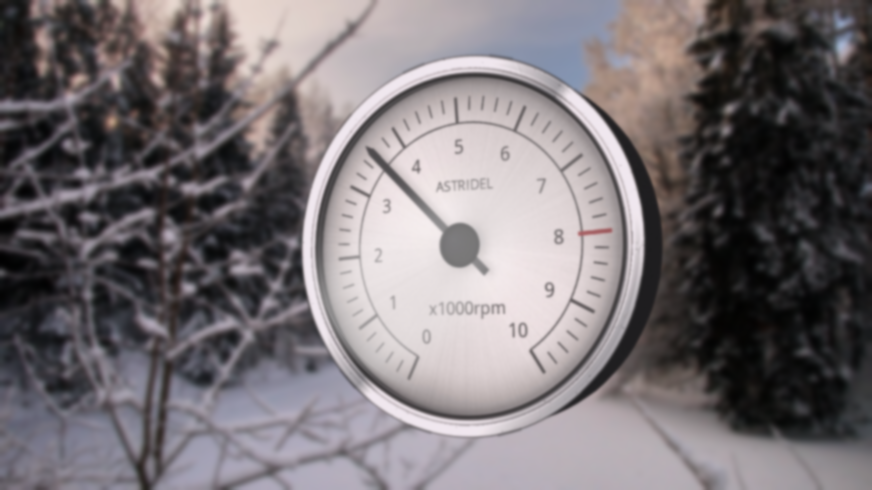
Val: 3600
